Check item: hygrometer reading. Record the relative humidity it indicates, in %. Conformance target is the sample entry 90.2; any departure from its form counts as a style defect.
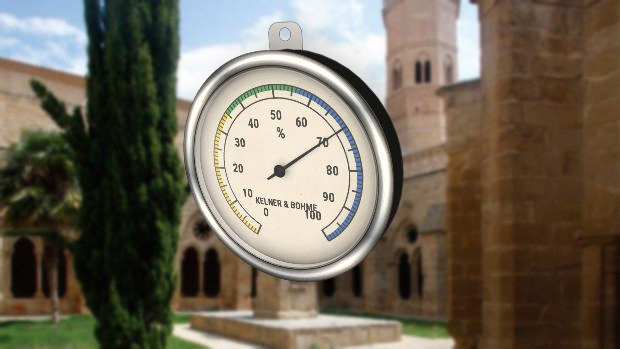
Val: 70
